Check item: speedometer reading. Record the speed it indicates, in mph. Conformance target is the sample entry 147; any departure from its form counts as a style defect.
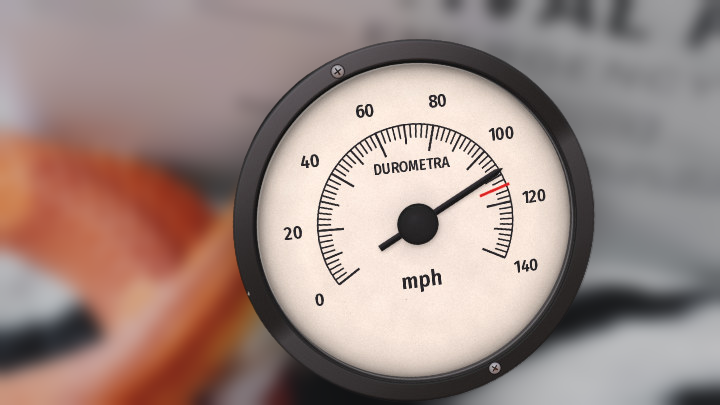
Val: 108
